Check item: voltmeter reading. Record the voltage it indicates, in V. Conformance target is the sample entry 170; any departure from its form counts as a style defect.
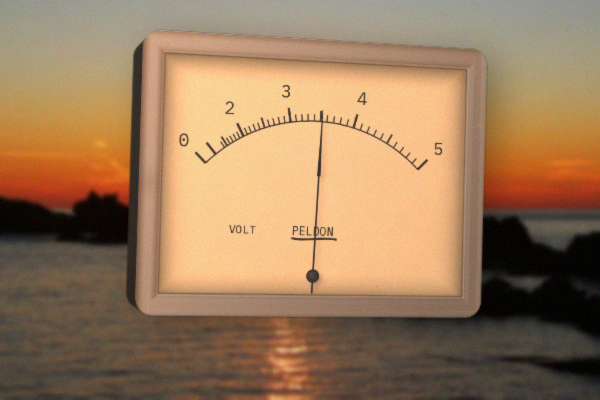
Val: 3.5
